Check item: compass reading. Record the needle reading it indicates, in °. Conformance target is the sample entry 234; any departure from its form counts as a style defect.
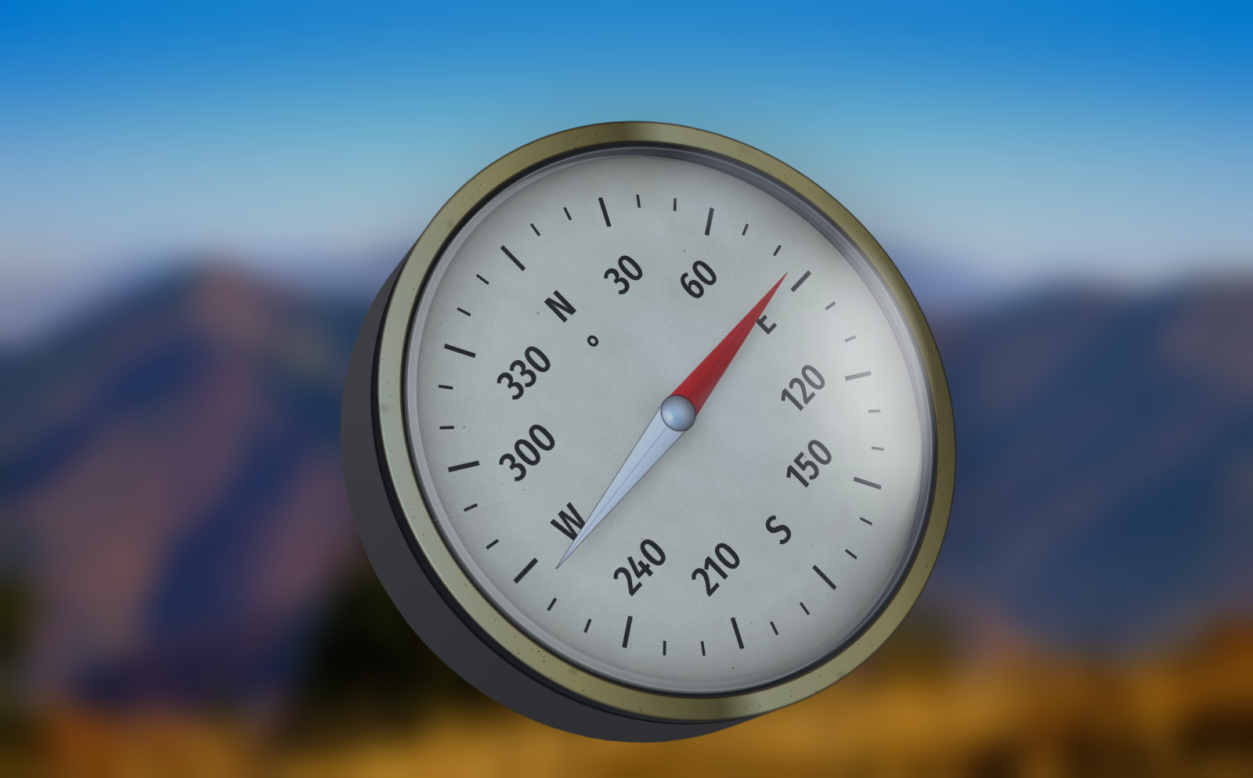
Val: 85
